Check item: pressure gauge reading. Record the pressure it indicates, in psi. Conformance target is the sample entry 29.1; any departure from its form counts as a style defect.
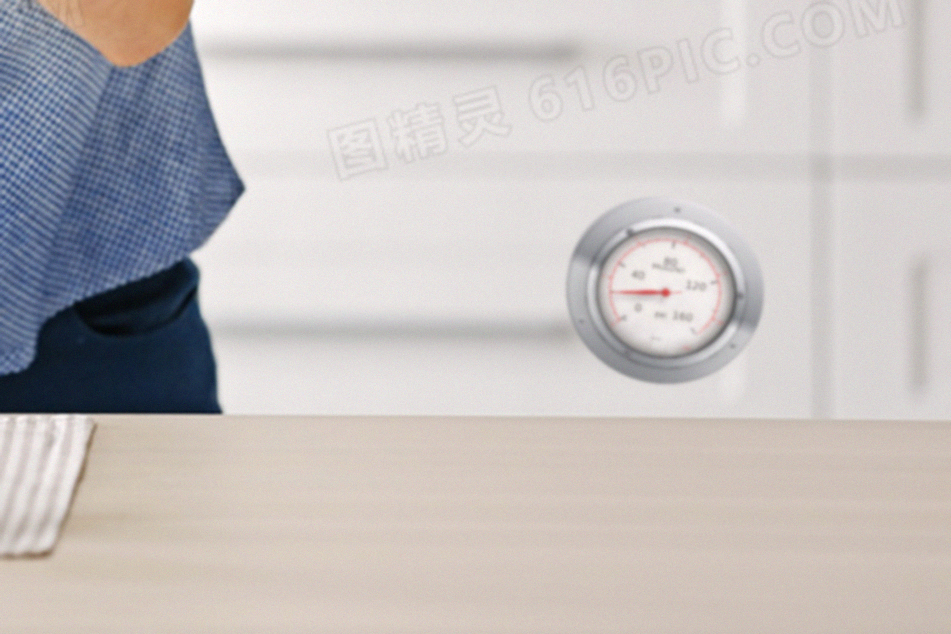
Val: 20
